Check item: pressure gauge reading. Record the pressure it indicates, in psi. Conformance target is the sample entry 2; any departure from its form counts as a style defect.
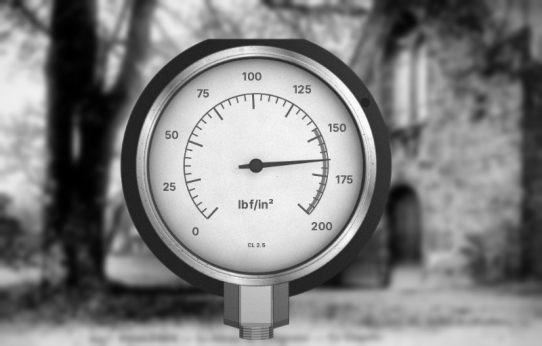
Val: 165
